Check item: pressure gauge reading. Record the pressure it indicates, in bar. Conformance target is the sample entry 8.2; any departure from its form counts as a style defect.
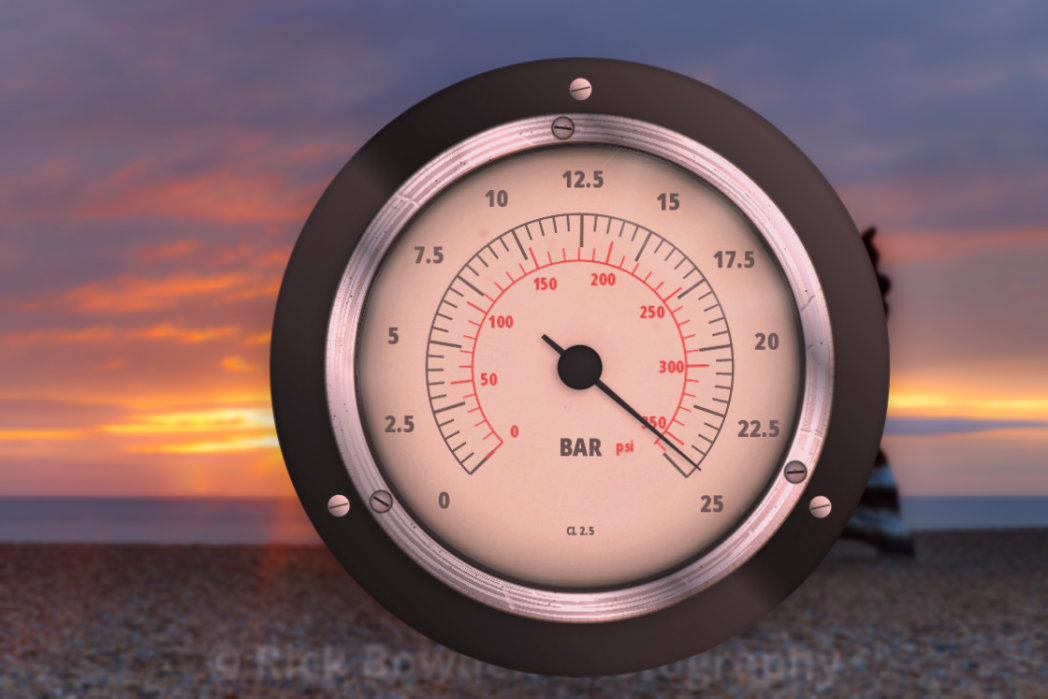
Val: 24.5
